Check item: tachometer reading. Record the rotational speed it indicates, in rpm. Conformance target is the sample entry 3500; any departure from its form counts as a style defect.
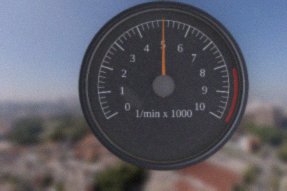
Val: 5000
